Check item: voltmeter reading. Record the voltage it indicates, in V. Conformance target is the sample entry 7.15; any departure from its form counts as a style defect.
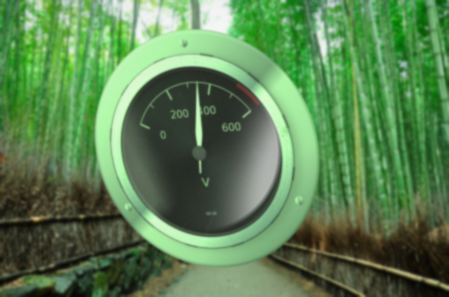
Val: 350
